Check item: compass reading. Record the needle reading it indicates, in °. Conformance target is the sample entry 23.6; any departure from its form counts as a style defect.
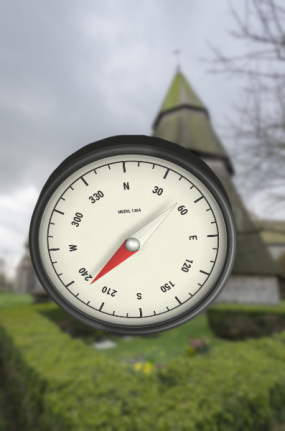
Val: 230
